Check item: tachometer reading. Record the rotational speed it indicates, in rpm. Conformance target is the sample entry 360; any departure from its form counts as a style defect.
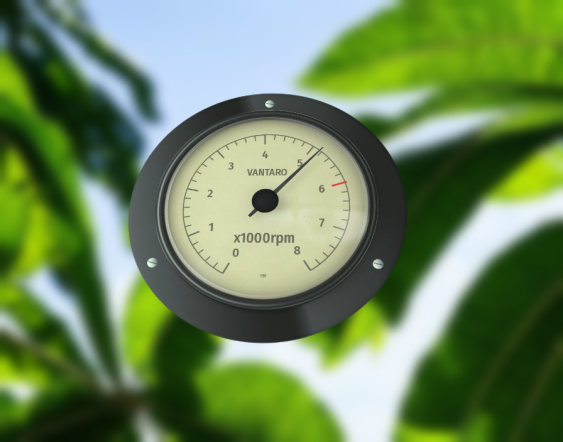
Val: 5200
